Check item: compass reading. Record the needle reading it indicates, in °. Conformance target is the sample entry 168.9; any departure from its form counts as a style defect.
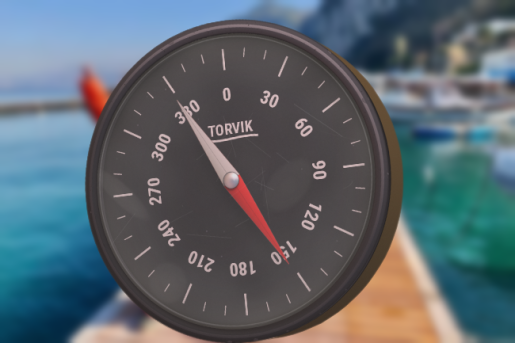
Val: 150
